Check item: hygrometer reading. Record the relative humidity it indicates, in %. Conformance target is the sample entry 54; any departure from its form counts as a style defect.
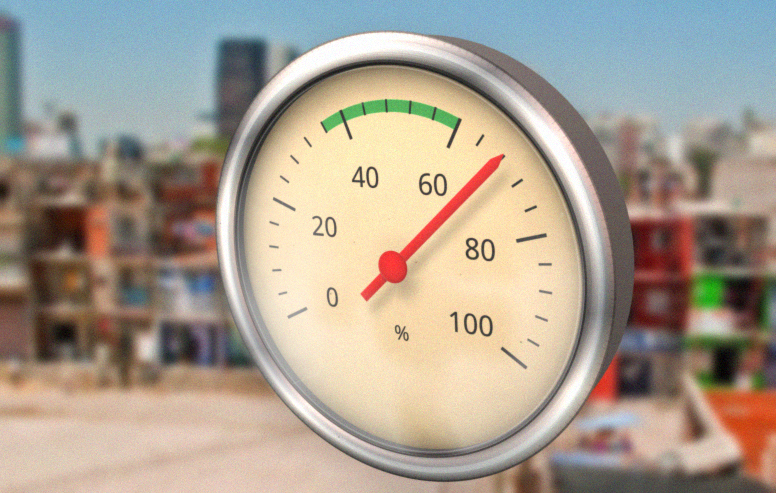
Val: 68
